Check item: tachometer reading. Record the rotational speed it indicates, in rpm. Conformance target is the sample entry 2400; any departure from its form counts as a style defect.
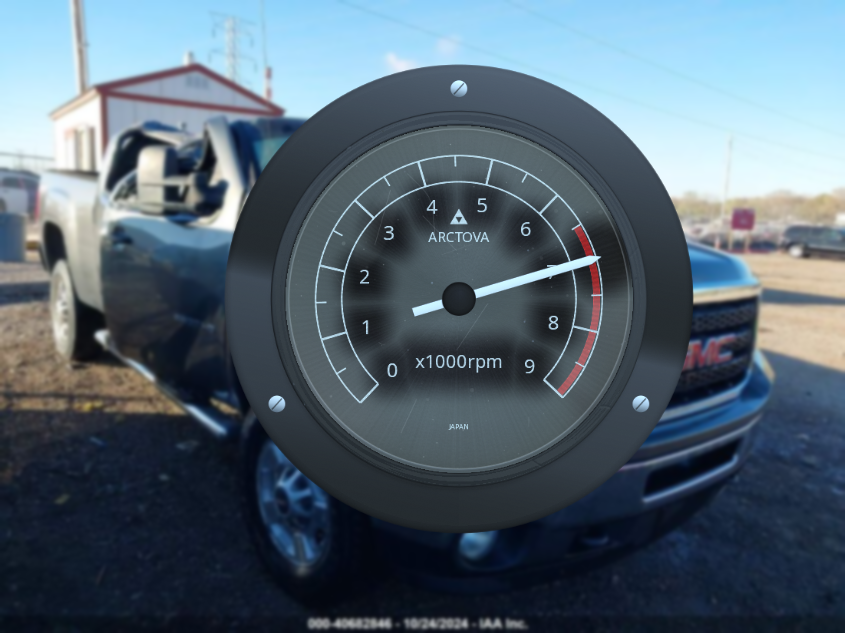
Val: 7000
